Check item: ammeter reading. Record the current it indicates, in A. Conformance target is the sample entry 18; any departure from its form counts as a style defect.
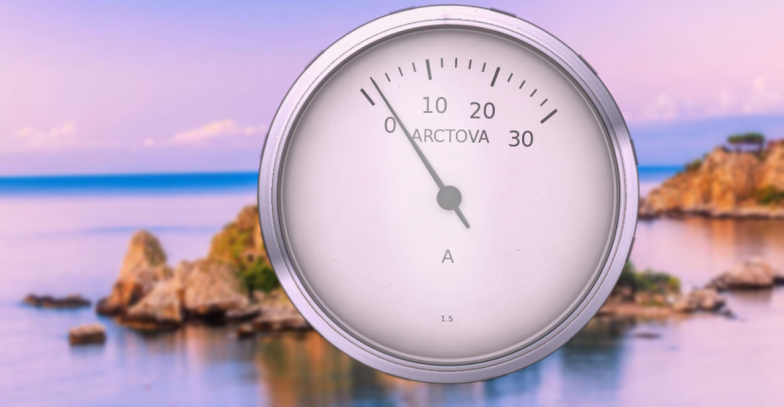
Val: 2
